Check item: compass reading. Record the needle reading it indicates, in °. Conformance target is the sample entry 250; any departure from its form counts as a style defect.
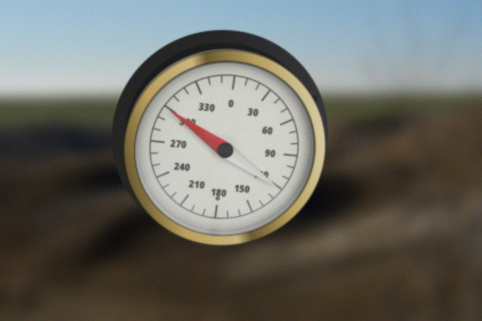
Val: 300
